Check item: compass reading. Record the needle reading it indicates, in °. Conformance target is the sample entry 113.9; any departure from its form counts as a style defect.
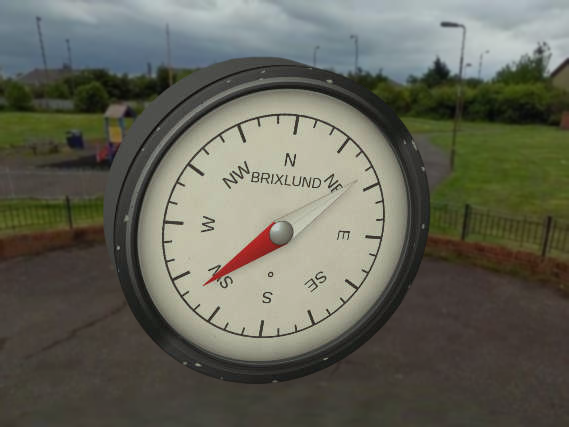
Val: 230
